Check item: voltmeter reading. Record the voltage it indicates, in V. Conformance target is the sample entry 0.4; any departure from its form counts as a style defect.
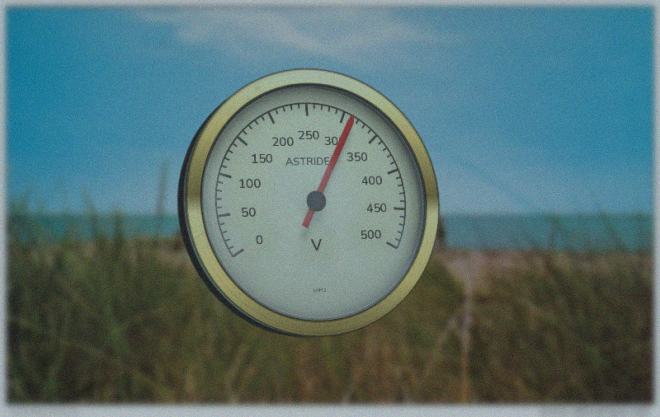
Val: 310
